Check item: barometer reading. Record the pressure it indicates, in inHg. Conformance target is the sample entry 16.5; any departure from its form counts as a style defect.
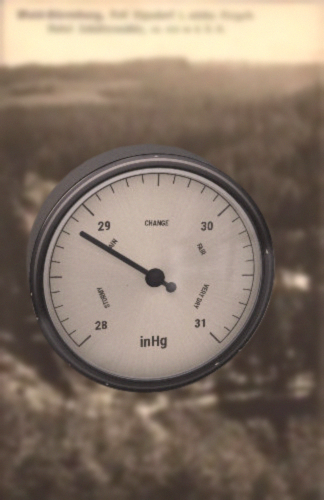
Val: 28.85
